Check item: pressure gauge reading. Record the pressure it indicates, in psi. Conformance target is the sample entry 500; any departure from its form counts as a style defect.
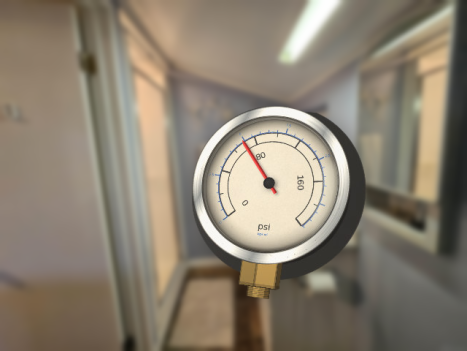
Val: 70
